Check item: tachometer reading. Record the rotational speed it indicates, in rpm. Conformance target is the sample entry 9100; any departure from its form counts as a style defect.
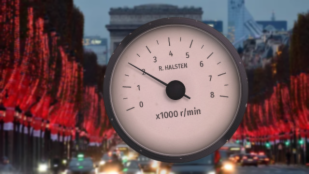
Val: 2000
